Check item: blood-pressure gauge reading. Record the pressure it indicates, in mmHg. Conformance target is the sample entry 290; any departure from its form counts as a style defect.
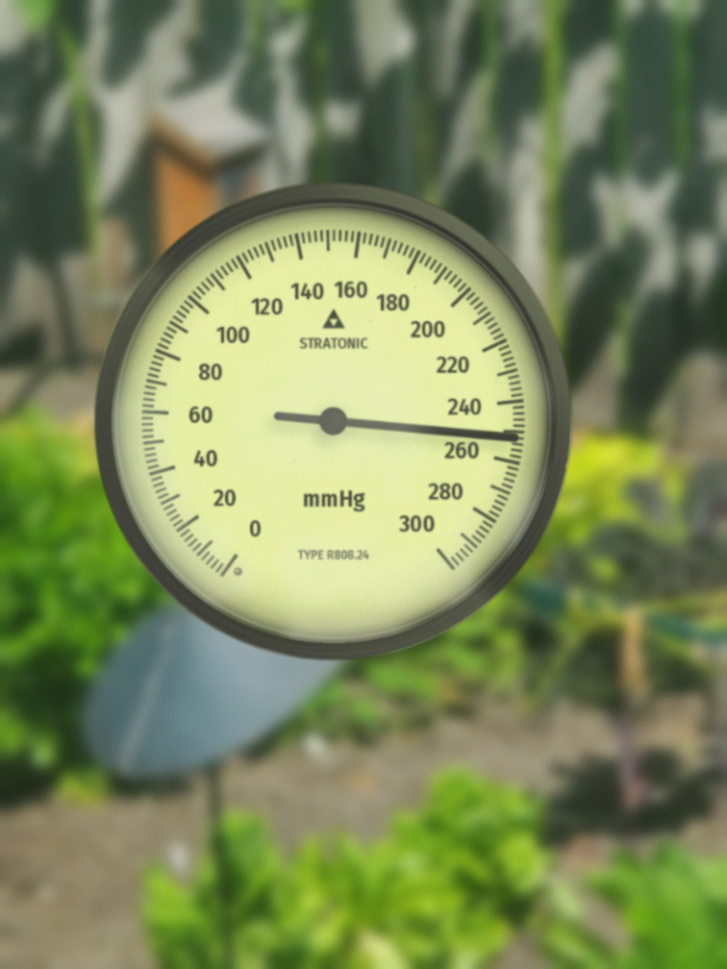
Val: 252
